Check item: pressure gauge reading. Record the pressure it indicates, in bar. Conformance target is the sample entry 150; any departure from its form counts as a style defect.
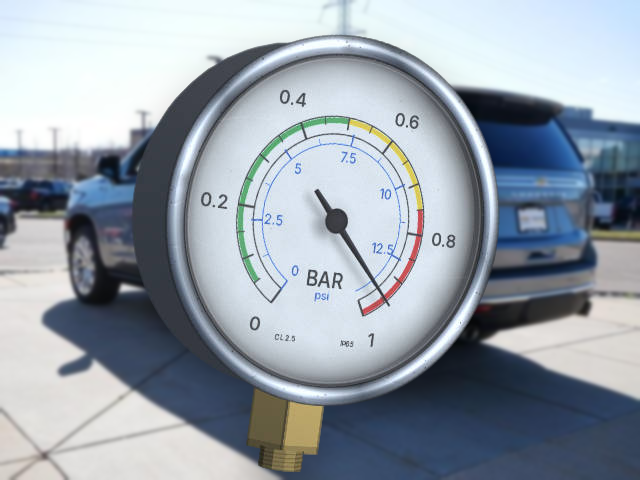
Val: 0.95
